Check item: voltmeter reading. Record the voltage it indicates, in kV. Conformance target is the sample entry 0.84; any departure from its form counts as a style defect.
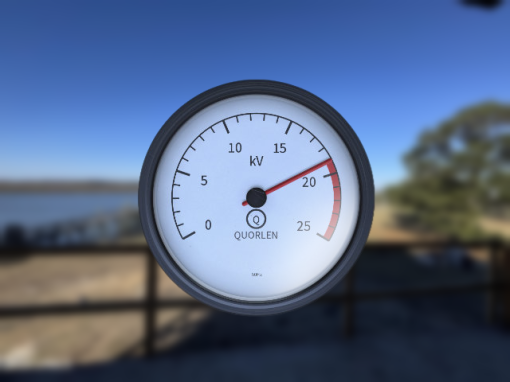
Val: 19
